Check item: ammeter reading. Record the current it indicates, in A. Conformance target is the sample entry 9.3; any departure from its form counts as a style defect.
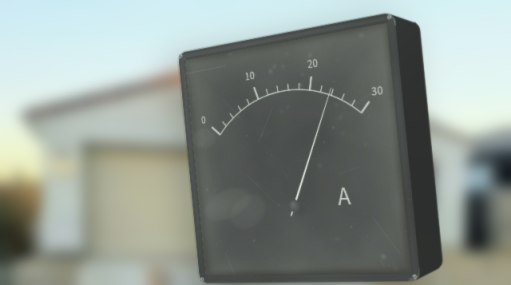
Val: 24
